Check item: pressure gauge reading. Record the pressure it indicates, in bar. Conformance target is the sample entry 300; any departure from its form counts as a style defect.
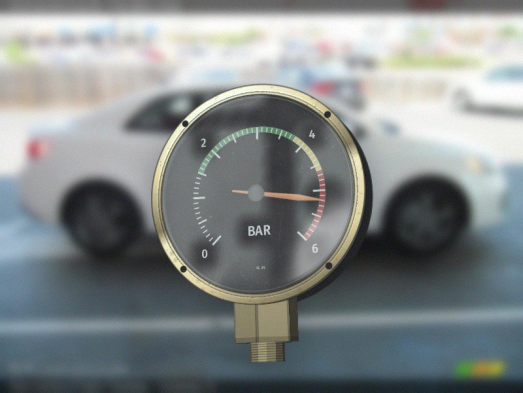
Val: 5.2
